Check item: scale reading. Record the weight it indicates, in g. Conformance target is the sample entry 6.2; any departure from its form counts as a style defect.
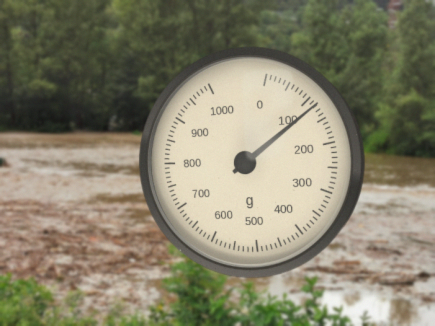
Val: 120
